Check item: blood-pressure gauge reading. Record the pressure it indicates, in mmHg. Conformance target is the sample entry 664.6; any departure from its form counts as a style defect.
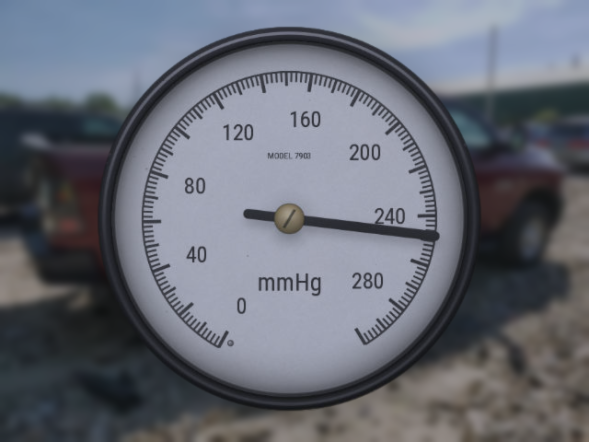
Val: 248
